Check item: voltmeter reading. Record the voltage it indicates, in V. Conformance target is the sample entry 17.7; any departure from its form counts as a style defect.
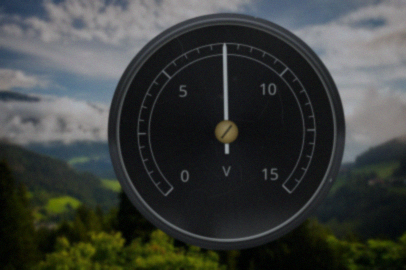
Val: 7.5
